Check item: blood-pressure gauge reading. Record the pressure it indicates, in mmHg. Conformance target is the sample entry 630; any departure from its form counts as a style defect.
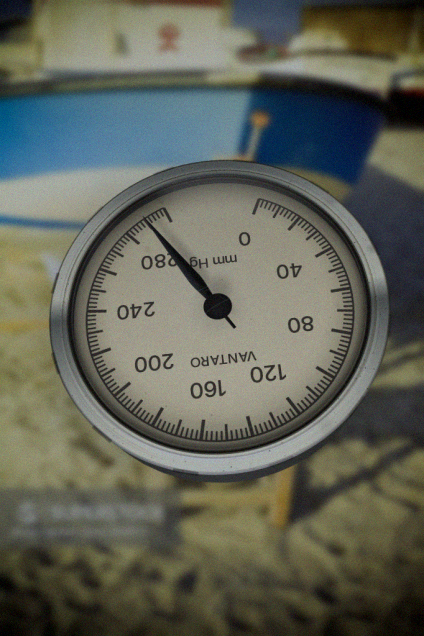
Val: 290
